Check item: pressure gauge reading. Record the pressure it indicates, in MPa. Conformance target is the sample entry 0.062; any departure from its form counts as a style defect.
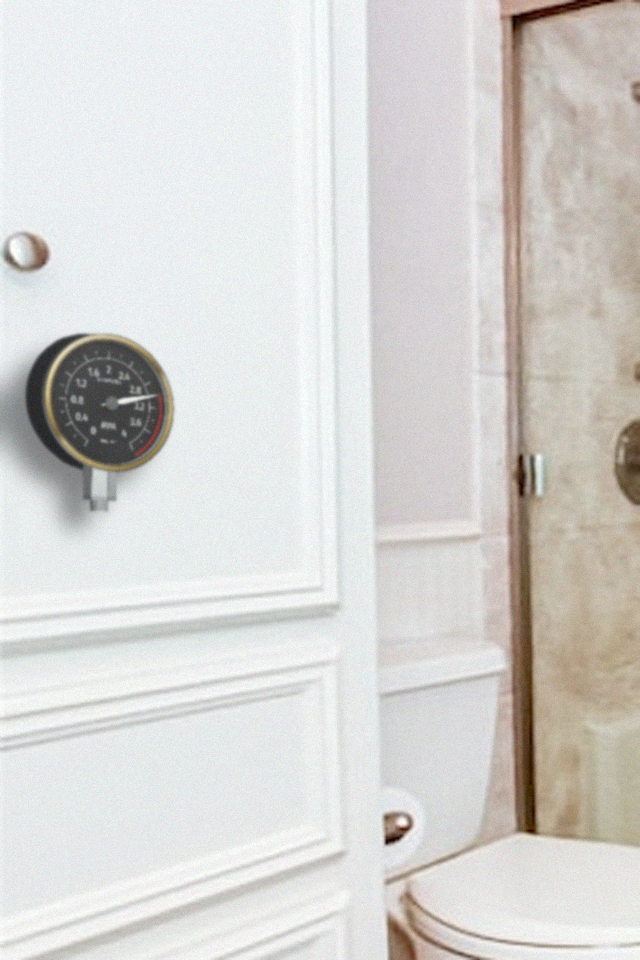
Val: 3
